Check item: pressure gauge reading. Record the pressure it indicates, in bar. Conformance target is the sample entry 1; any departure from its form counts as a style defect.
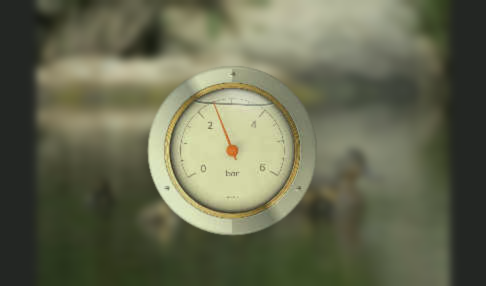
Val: 2.5
